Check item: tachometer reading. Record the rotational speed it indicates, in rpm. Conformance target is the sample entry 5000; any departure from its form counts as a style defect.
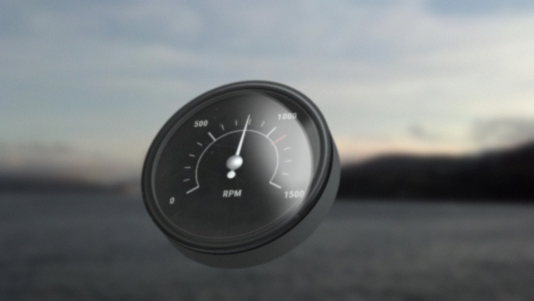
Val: 800
